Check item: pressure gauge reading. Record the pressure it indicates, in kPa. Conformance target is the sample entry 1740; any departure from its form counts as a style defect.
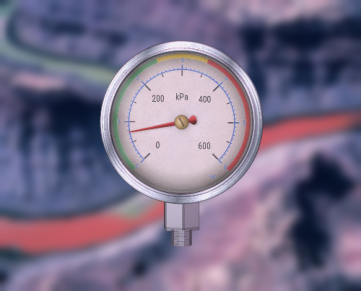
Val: 75
